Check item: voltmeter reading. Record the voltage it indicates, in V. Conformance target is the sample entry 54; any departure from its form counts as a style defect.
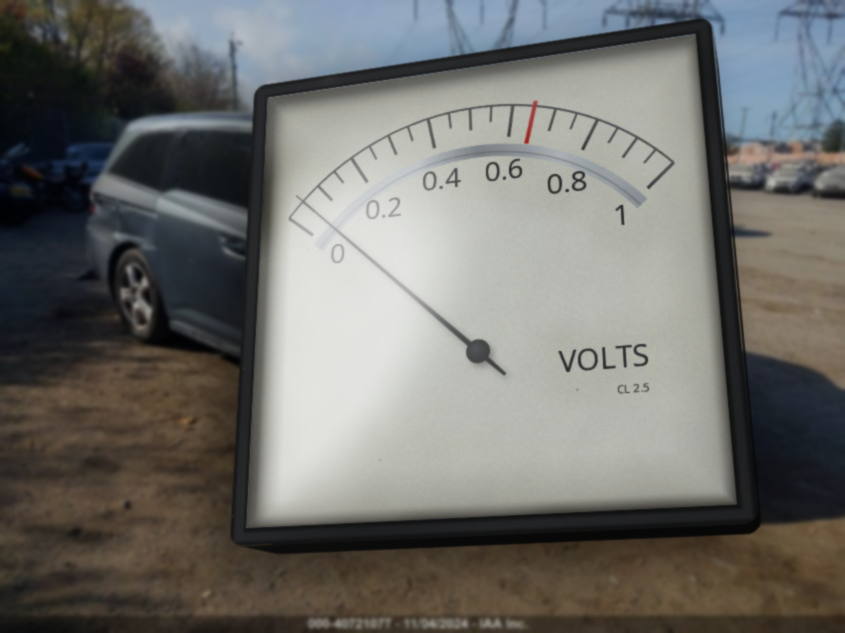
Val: 0.05
